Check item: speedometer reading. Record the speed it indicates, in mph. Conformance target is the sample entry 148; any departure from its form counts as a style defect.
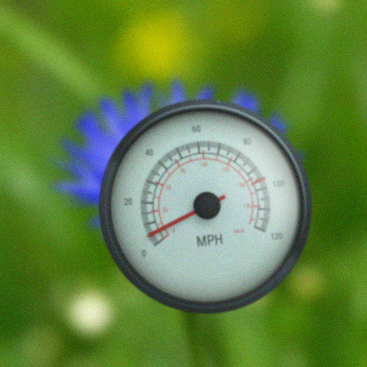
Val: 5
